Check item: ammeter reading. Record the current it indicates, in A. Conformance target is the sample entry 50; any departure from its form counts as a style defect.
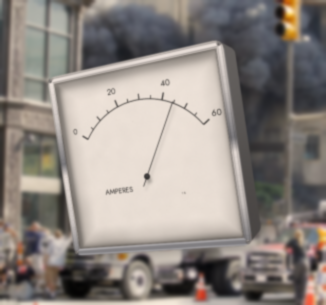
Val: 45
